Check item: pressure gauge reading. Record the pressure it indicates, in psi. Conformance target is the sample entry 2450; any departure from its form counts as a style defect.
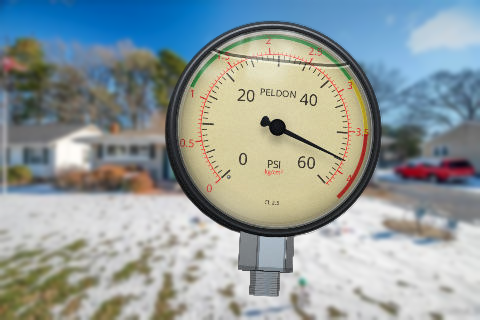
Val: 55
